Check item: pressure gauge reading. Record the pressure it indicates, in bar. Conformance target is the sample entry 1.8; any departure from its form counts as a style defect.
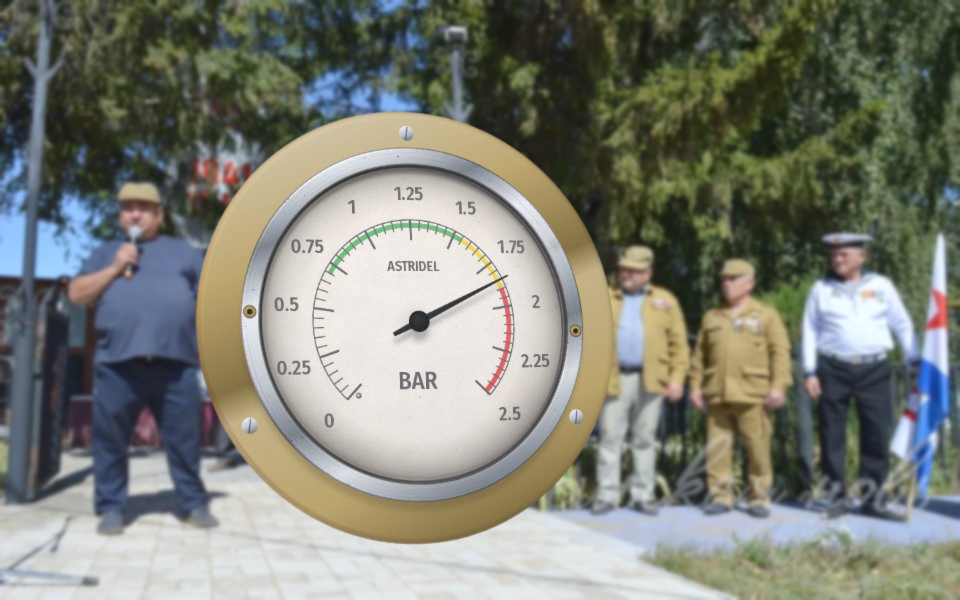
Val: 1.85
